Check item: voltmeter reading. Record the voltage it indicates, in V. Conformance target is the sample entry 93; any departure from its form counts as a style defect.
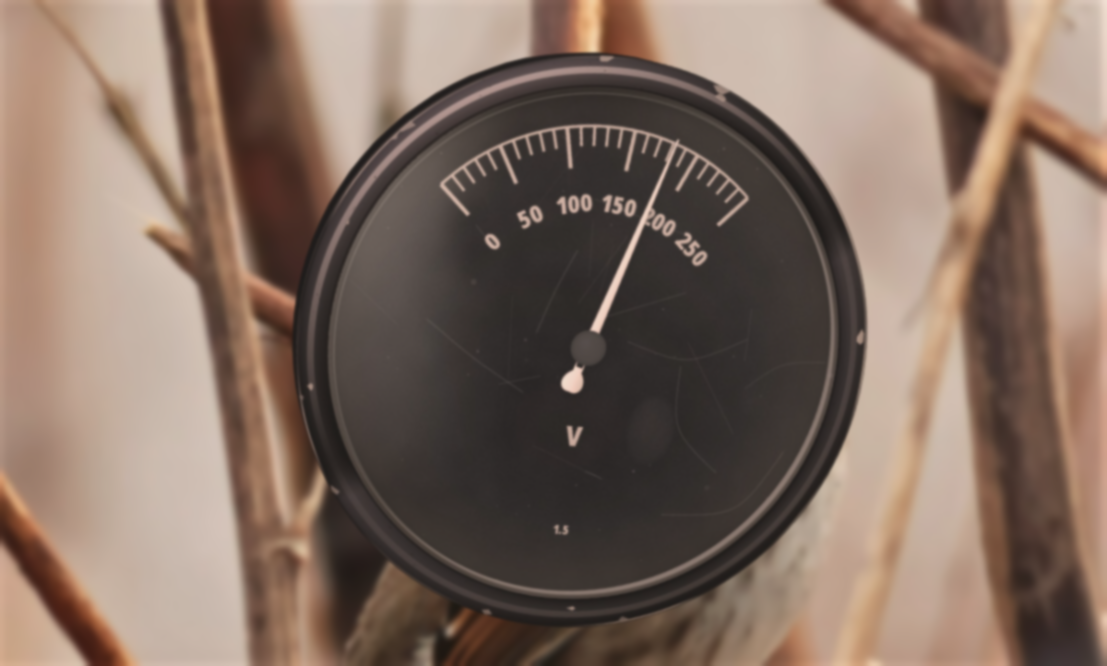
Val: 180
